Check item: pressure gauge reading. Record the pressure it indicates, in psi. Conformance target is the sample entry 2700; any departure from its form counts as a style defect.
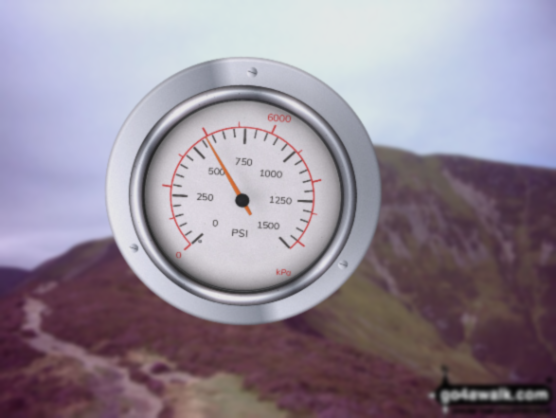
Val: 575
